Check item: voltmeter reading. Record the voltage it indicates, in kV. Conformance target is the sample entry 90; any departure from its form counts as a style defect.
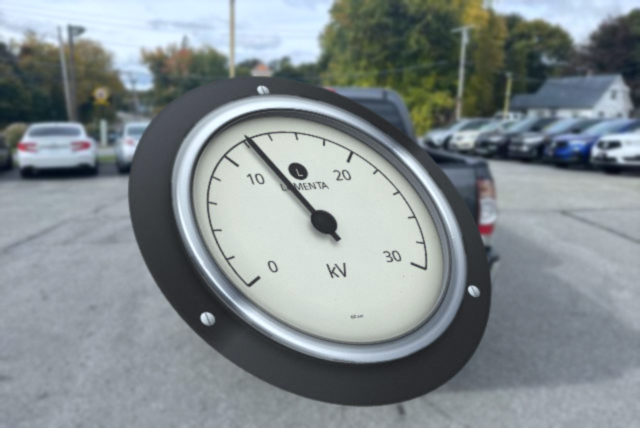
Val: 12
